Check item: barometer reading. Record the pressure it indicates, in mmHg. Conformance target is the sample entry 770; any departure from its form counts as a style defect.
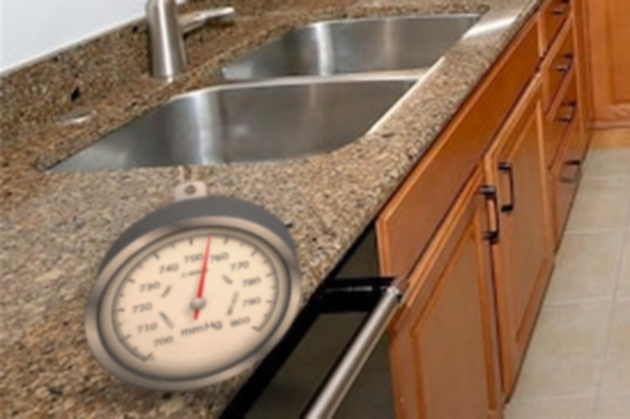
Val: 755
